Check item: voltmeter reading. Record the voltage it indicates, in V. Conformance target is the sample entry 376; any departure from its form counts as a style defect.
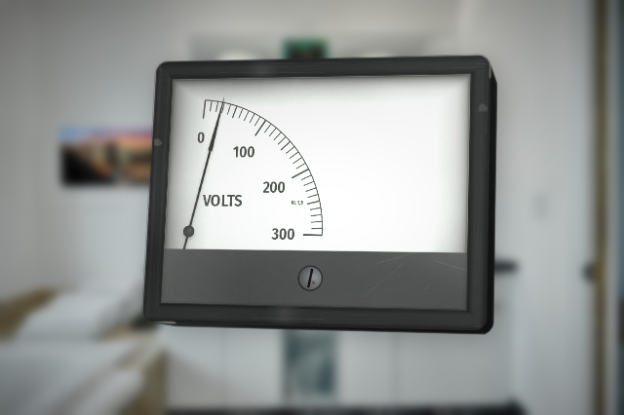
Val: 30
